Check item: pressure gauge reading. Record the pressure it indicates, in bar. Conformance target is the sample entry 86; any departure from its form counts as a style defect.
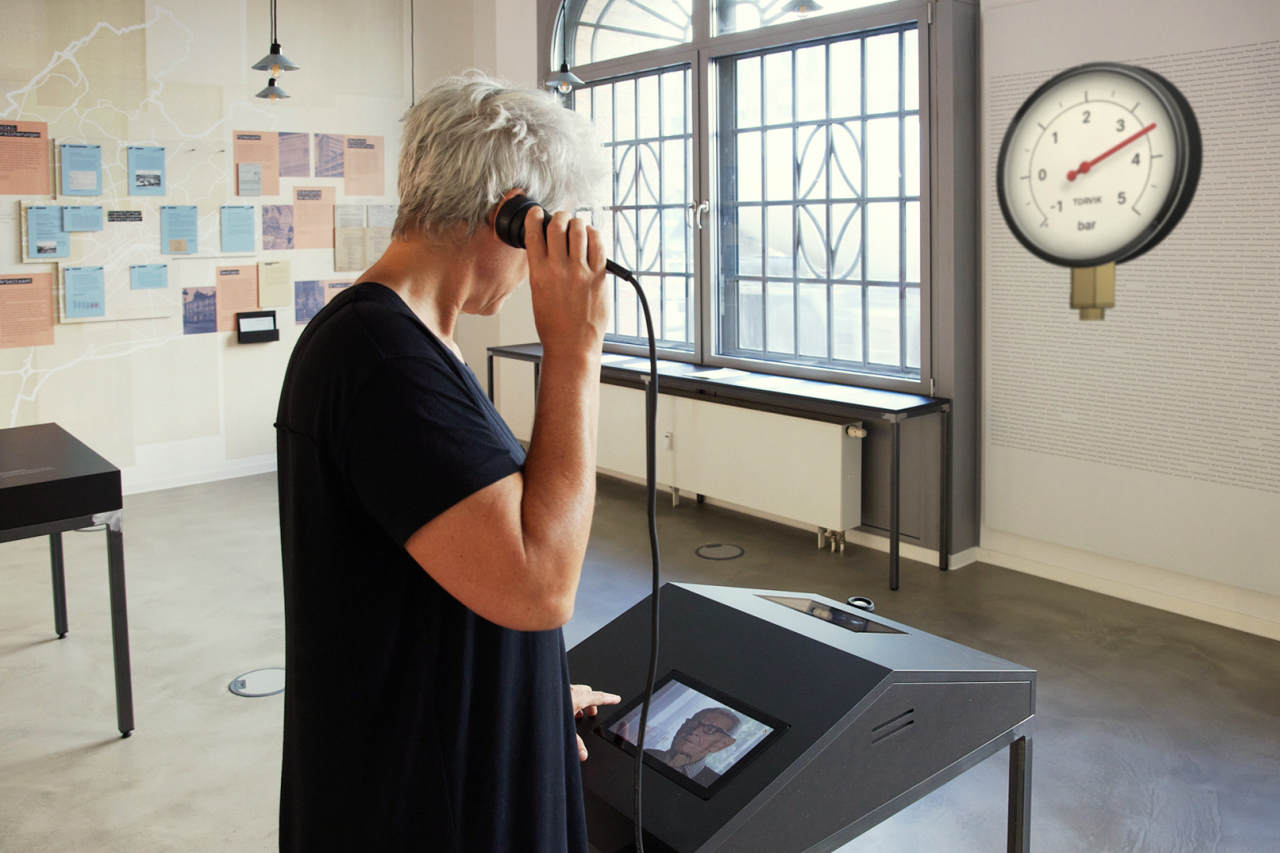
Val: 3.5
